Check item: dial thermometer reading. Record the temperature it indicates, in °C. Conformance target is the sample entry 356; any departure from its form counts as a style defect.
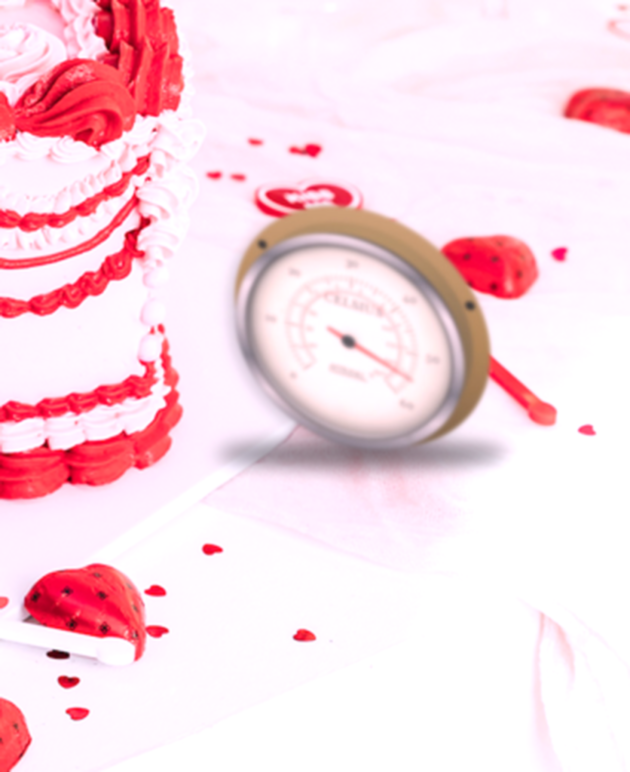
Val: 55
